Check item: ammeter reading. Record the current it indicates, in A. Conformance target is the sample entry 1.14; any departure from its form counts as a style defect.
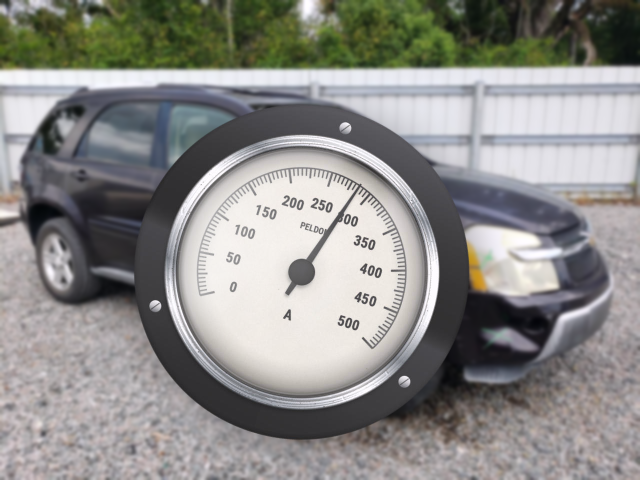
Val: 285
